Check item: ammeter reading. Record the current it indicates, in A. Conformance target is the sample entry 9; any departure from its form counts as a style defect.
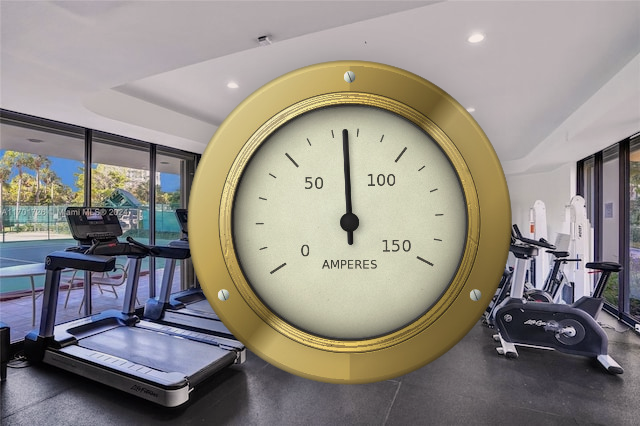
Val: 75
